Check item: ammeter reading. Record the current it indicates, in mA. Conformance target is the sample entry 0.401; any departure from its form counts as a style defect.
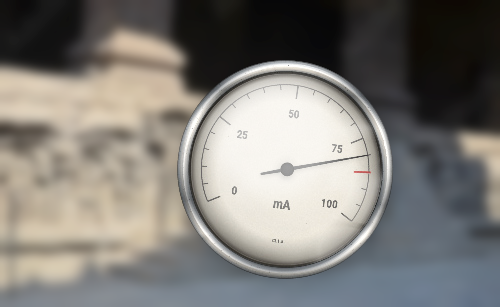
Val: 80
